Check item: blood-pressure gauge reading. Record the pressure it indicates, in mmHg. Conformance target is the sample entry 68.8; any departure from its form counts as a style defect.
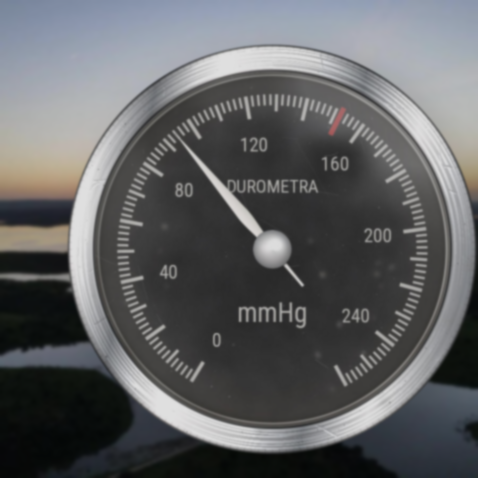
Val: 94
